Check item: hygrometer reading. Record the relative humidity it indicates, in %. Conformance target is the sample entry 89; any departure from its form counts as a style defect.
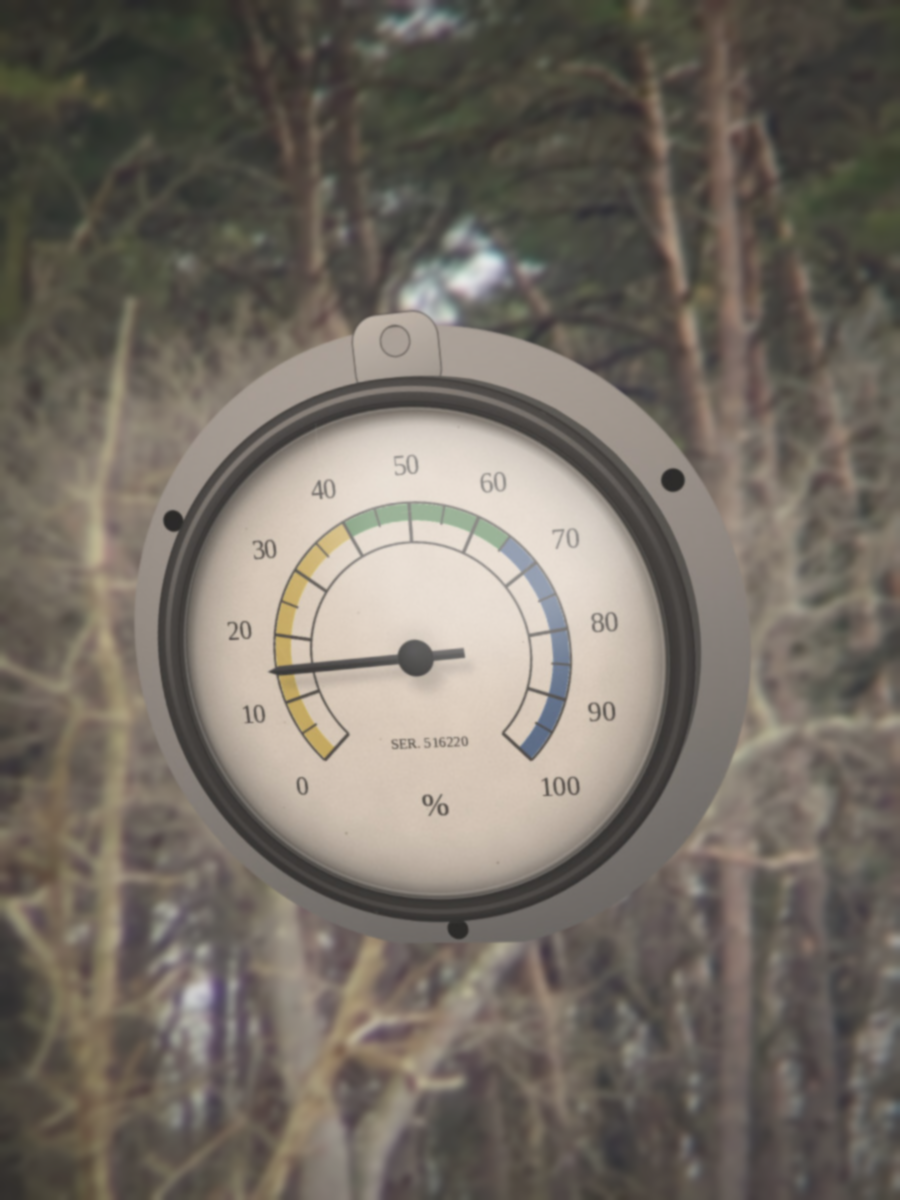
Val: 15
